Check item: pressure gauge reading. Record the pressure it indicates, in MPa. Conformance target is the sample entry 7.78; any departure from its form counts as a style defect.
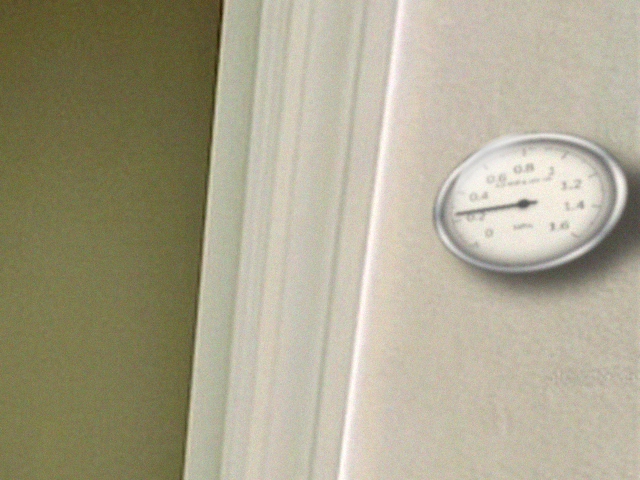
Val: 0.25
